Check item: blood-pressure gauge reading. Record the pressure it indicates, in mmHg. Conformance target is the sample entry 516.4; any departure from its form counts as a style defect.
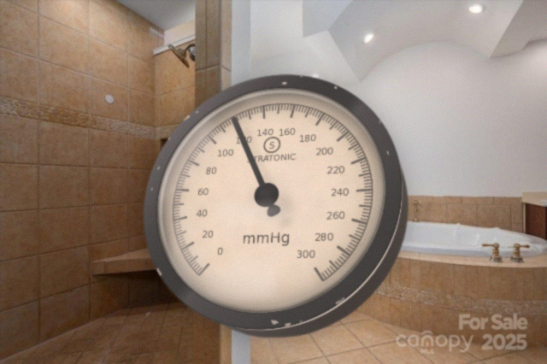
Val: 120
